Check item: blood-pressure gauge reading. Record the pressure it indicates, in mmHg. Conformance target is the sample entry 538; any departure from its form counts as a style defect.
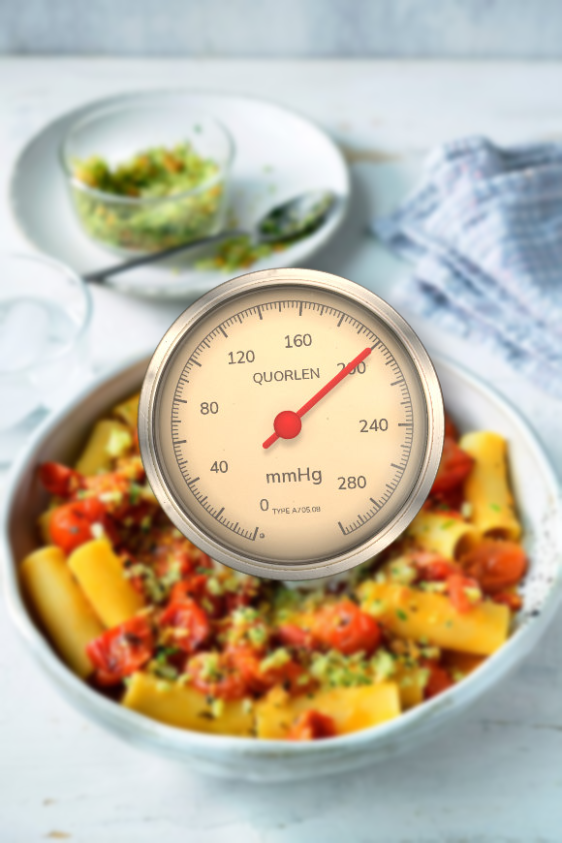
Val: 200
